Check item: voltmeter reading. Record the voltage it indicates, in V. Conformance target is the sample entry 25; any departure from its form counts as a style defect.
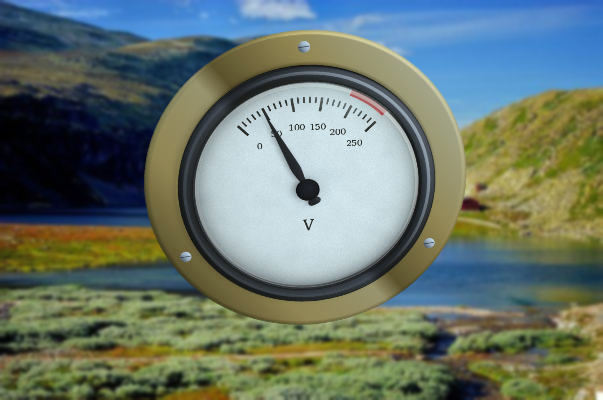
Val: 50
